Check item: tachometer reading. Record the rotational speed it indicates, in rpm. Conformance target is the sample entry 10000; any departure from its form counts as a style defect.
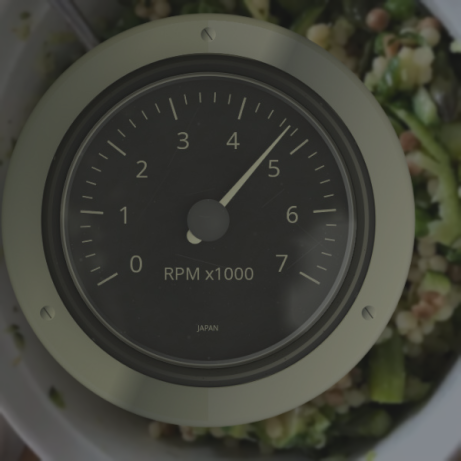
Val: 4700
